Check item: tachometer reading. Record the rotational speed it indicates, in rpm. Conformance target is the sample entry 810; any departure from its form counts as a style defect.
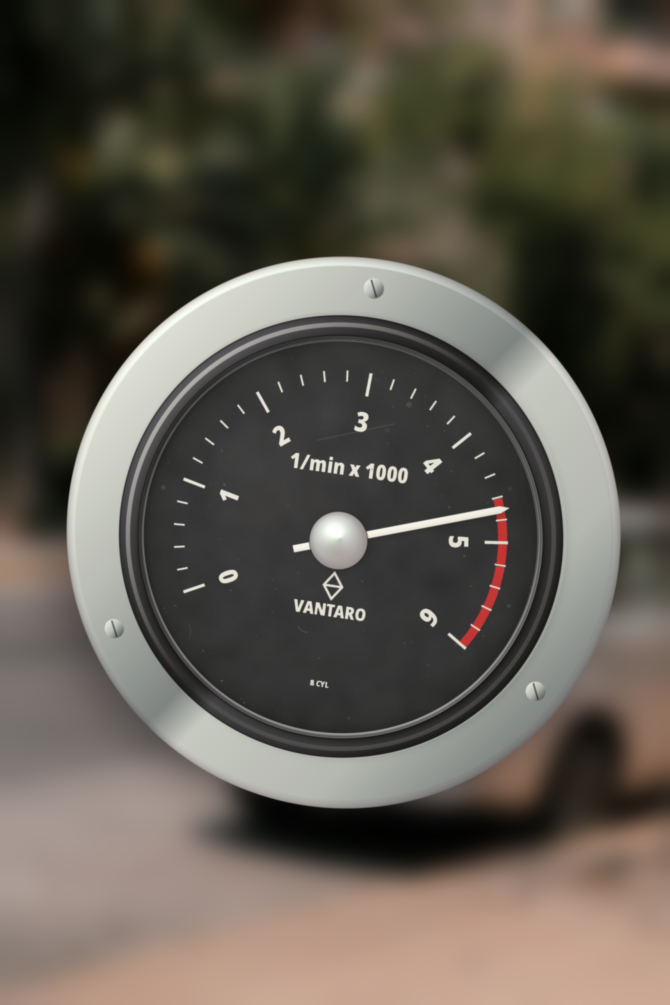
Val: 4700
